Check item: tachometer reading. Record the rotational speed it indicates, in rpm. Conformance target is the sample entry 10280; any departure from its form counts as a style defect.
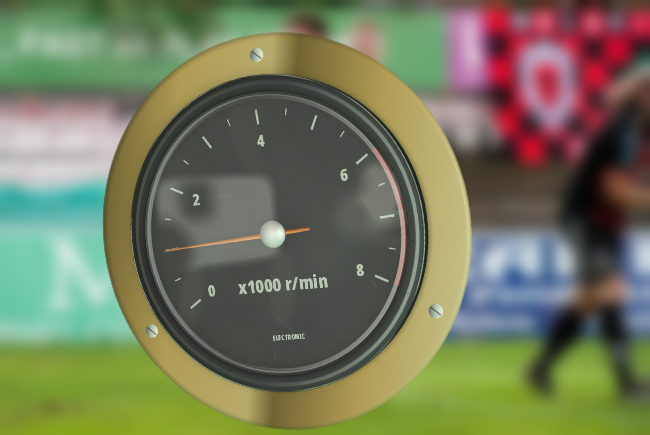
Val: 1000
